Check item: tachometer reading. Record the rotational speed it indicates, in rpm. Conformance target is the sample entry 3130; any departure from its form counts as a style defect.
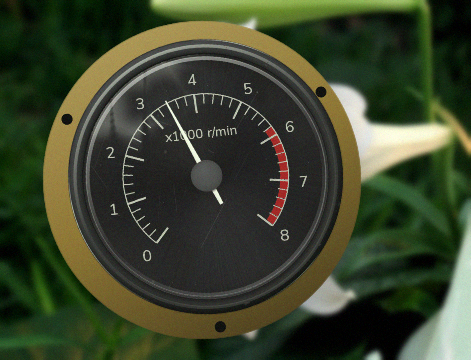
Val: 3400
